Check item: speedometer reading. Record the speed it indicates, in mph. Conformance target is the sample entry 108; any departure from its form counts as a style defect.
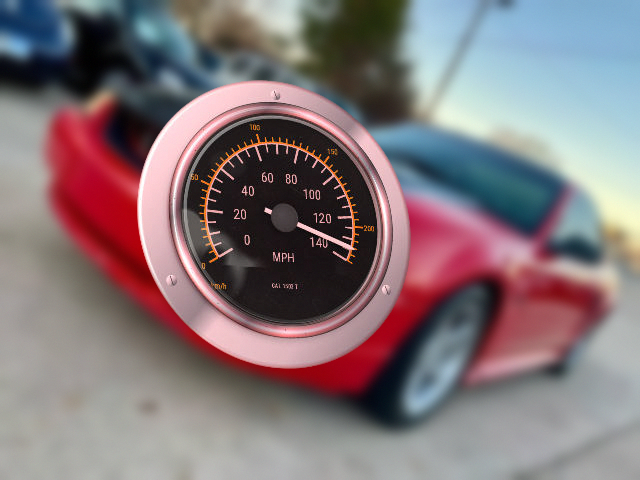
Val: 135
